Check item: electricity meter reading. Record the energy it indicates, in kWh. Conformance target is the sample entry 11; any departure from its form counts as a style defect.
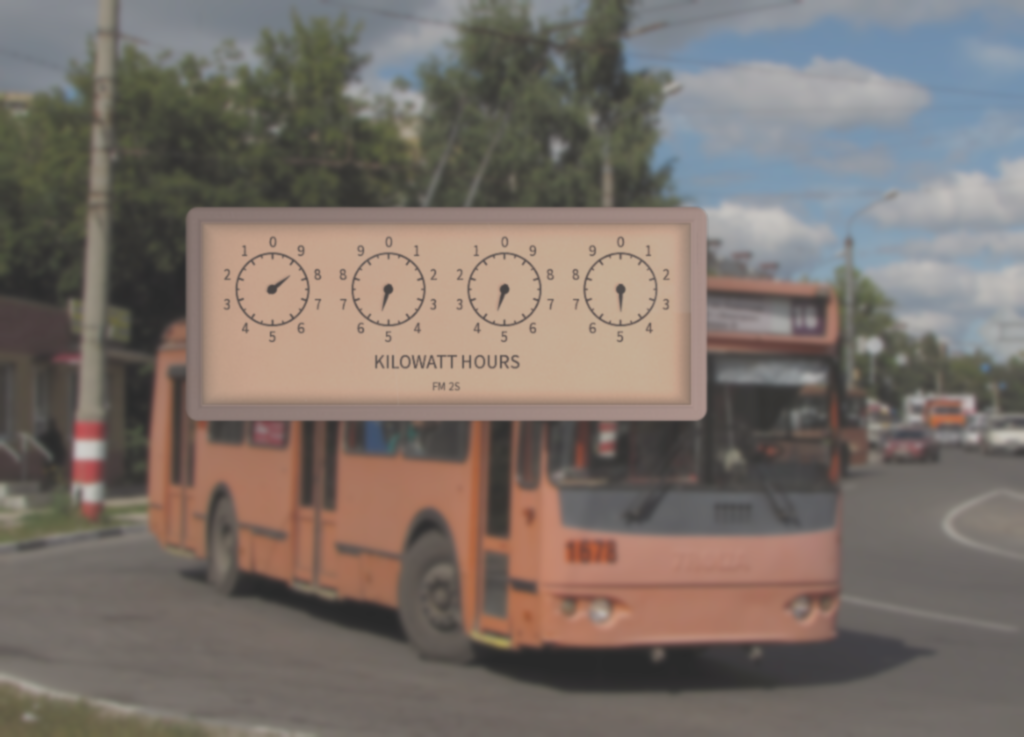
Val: 8545
